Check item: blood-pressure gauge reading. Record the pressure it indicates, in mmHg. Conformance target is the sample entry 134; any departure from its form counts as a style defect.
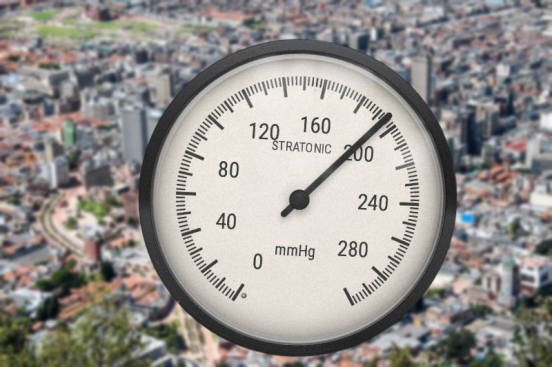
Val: 194
